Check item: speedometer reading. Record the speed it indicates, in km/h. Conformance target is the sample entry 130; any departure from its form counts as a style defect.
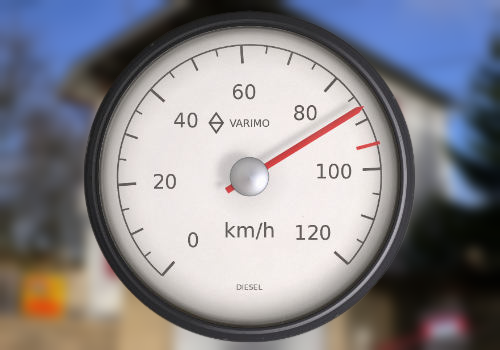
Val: 87.5
